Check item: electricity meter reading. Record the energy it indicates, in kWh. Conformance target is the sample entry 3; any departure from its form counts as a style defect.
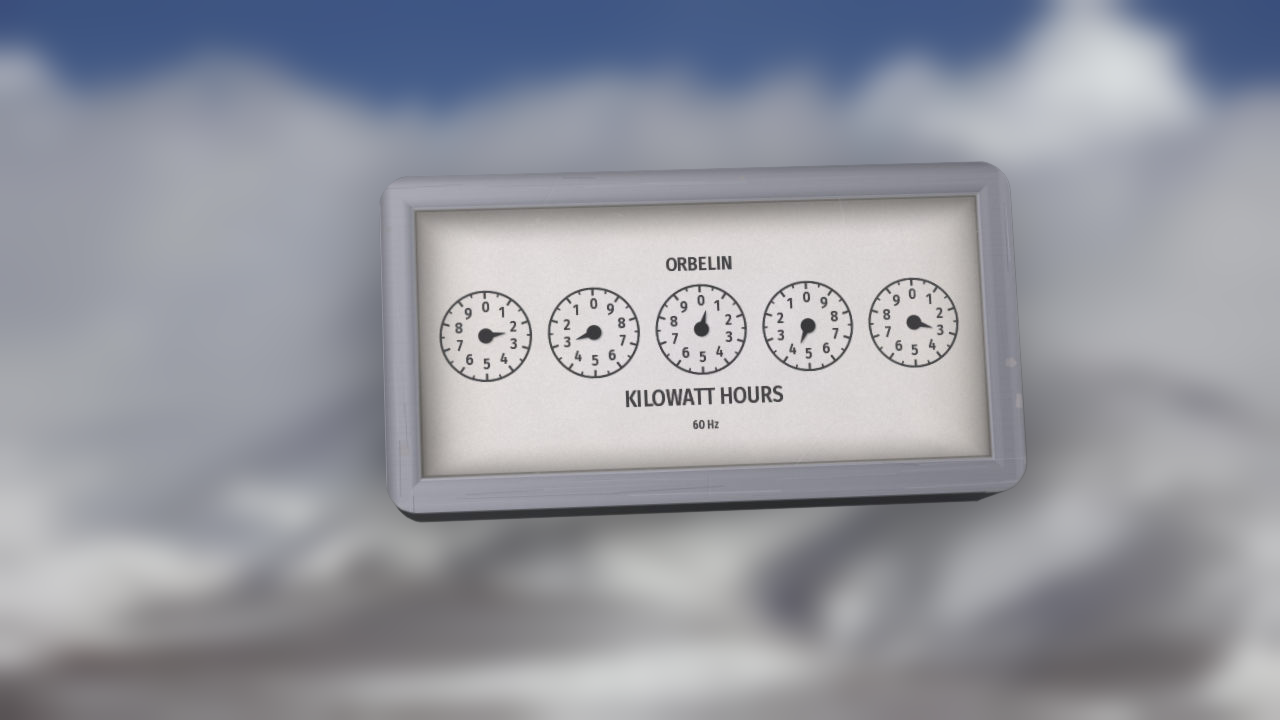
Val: 23043
